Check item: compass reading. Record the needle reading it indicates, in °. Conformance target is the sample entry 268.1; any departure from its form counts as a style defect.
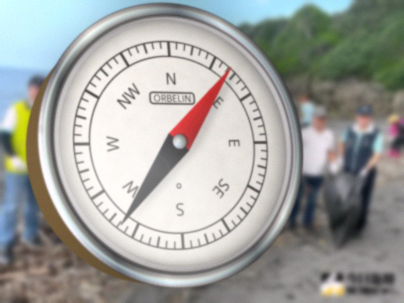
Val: 40
